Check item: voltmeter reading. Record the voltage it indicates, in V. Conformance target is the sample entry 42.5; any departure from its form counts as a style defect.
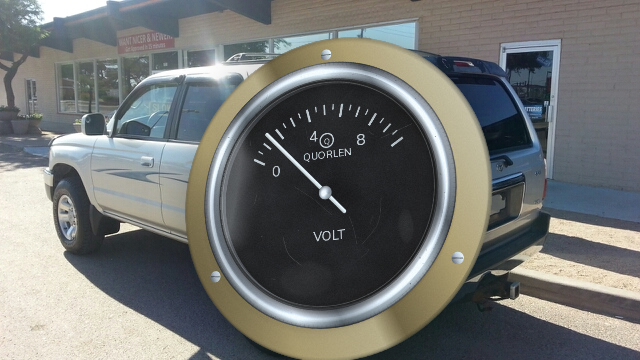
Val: 1.5
